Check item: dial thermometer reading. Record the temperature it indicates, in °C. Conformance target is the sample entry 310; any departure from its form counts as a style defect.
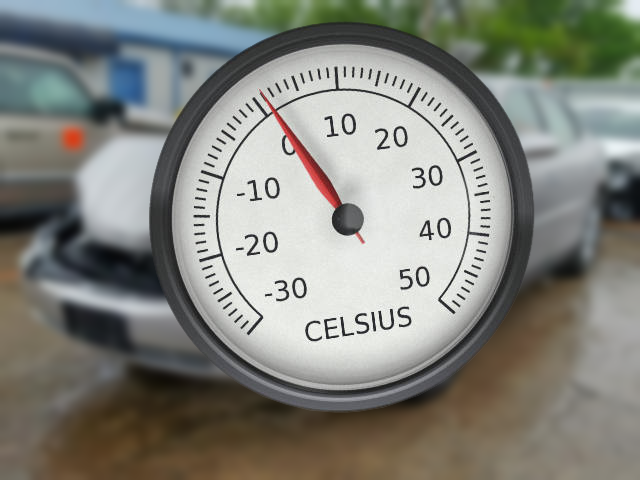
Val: 1
